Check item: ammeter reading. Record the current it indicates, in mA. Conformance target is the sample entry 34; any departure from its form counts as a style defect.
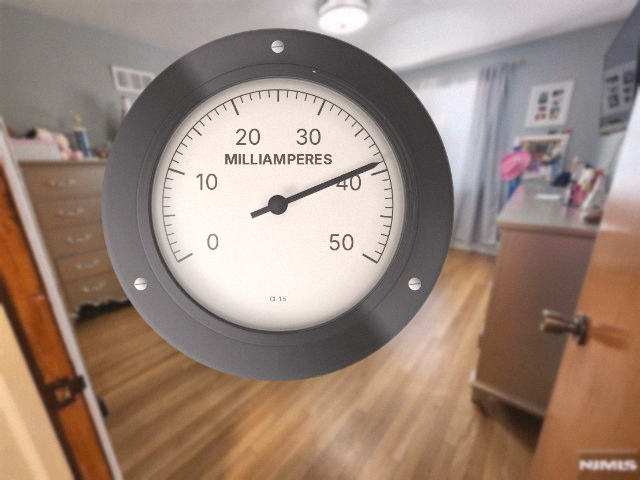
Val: 39
